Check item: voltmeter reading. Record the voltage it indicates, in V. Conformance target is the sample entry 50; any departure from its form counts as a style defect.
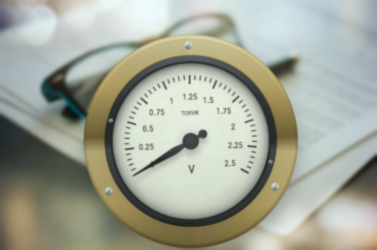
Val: 0
